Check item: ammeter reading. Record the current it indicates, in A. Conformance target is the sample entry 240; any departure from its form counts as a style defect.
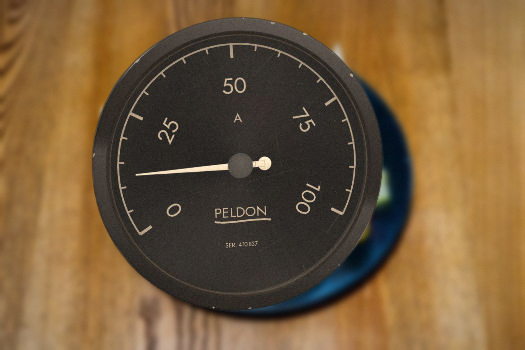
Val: 12.5
